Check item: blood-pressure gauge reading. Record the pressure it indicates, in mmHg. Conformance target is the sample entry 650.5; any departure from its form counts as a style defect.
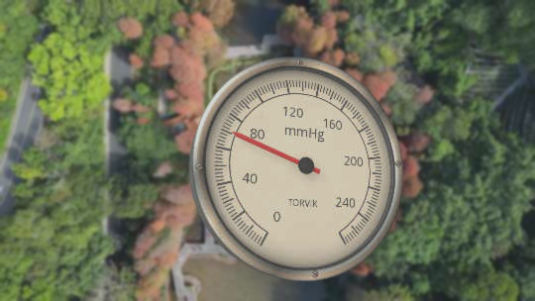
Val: 70
